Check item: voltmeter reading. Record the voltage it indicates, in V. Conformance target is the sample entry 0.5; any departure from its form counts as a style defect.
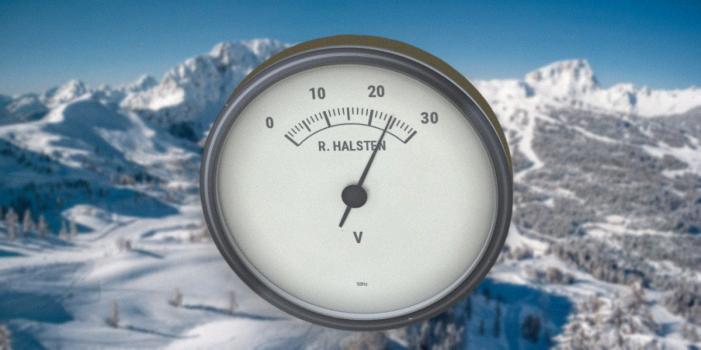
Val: 24
